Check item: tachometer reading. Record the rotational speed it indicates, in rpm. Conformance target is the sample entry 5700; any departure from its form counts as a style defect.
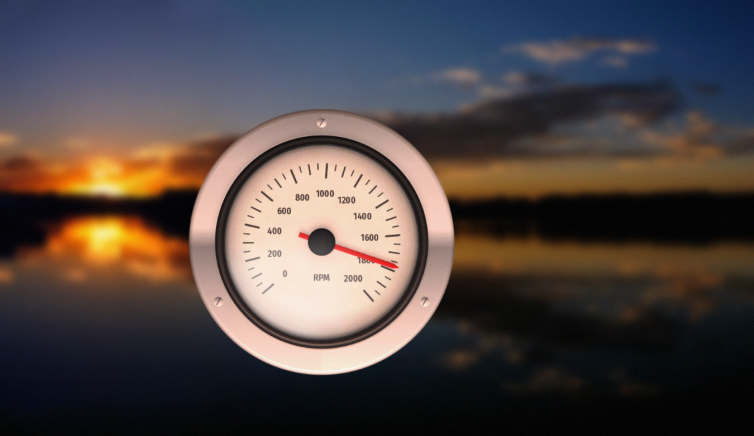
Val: 1775
